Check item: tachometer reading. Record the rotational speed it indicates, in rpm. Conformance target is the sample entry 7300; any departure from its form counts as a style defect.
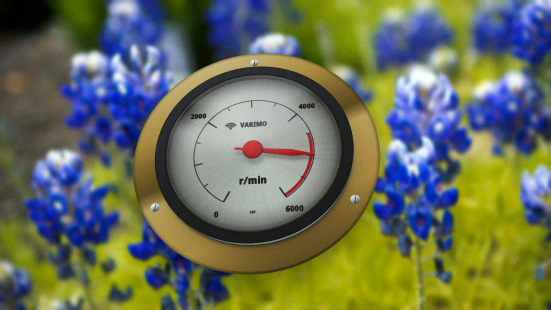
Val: 5000
